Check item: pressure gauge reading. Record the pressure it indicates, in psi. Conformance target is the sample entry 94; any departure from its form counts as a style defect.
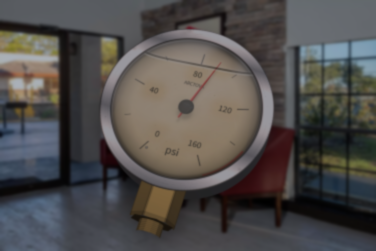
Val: 90
